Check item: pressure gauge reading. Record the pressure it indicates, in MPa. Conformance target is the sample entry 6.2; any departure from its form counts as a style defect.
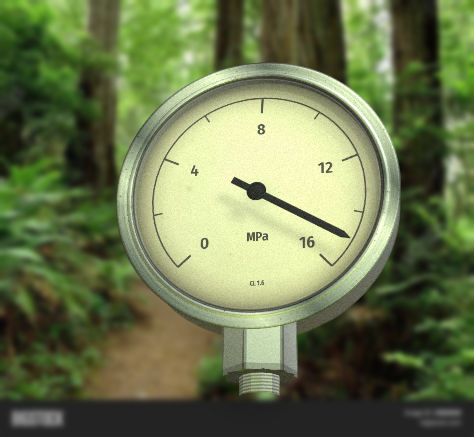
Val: 15
